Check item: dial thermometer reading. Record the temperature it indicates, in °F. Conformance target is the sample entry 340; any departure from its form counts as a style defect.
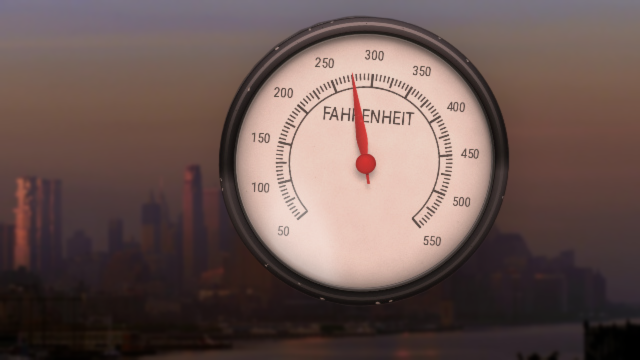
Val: 275
